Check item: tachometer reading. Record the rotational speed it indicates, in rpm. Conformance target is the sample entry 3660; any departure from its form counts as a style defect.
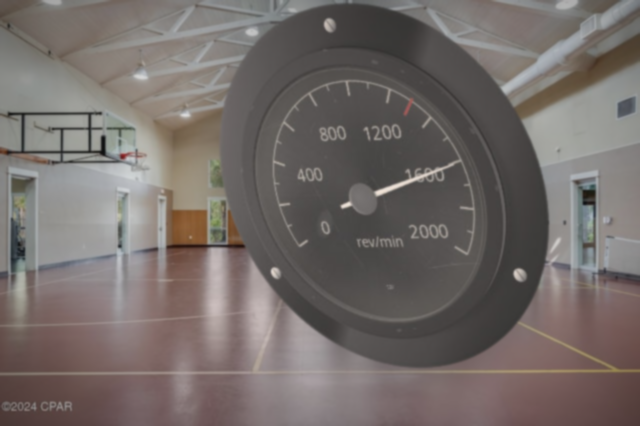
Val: 1600
